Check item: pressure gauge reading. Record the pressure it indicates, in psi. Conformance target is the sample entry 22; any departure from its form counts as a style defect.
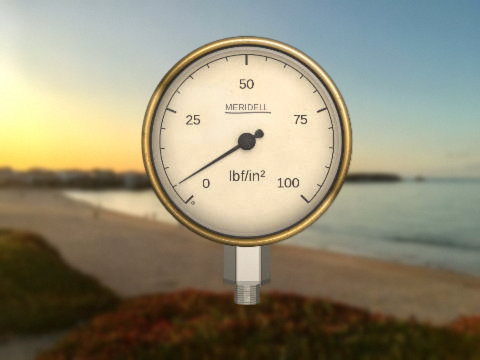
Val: 5
